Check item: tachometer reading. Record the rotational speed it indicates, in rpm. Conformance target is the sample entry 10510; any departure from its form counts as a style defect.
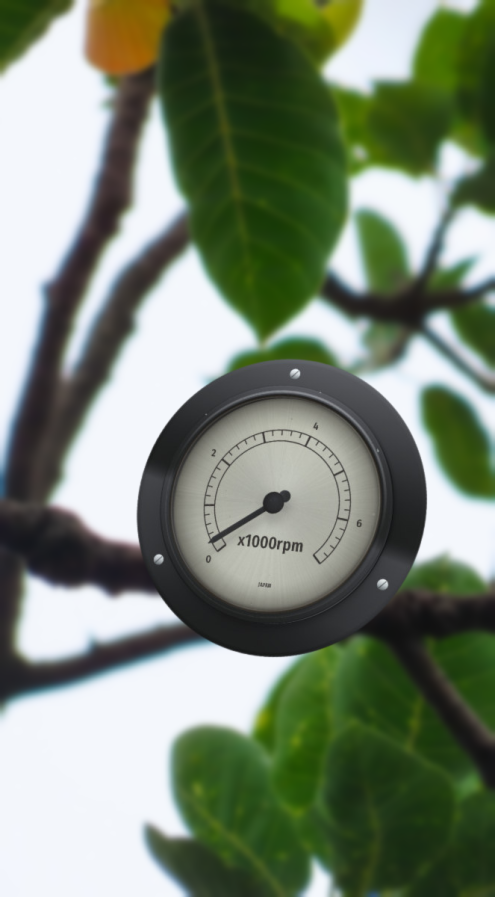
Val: 200
